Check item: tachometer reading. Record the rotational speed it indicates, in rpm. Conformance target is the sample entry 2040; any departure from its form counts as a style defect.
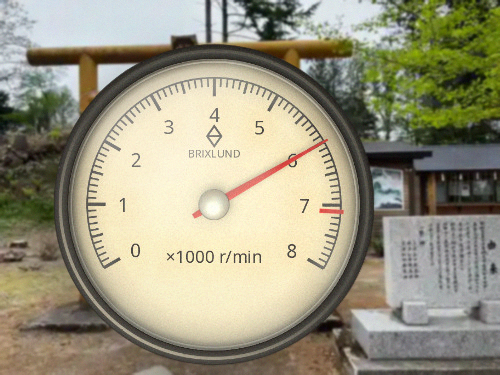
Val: 6000
